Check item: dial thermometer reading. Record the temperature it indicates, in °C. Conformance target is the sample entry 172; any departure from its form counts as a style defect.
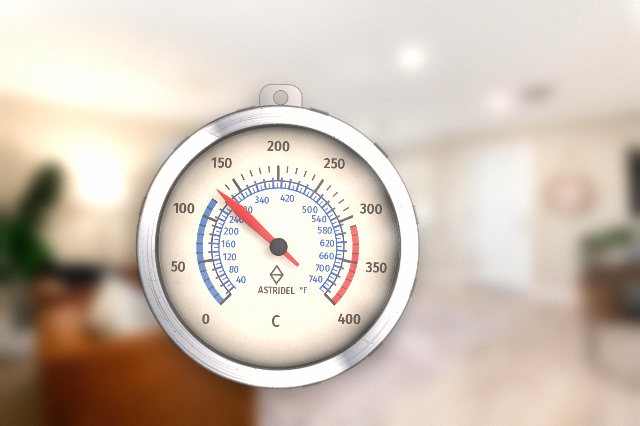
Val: 130
